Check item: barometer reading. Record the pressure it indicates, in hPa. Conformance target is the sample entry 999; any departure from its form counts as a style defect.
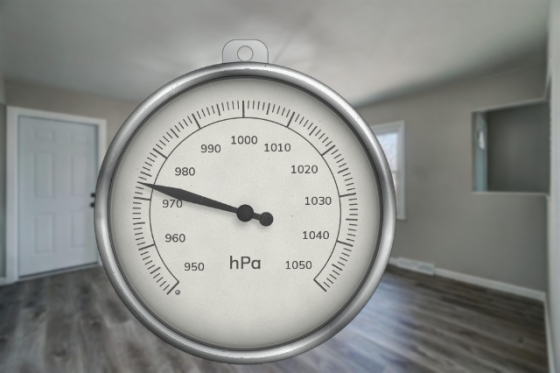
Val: 973
